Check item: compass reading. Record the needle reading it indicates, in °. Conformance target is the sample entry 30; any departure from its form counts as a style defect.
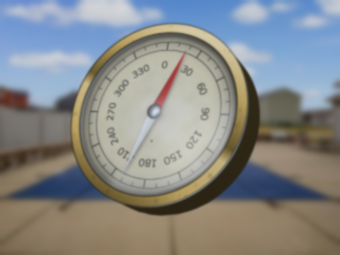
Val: 20
